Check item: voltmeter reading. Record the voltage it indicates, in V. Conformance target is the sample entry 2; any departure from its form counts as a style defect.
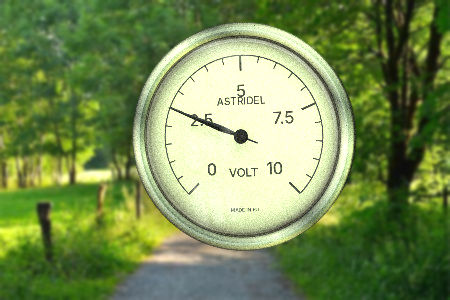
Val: 2.5
